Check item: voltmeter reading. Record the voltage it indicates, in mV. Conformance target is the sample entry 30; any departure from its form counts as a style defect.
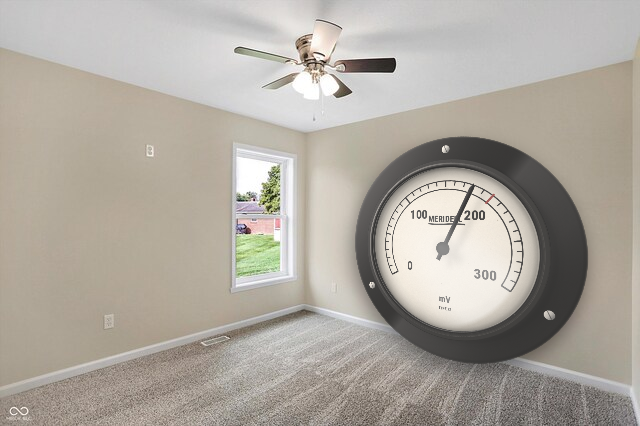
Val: 180
